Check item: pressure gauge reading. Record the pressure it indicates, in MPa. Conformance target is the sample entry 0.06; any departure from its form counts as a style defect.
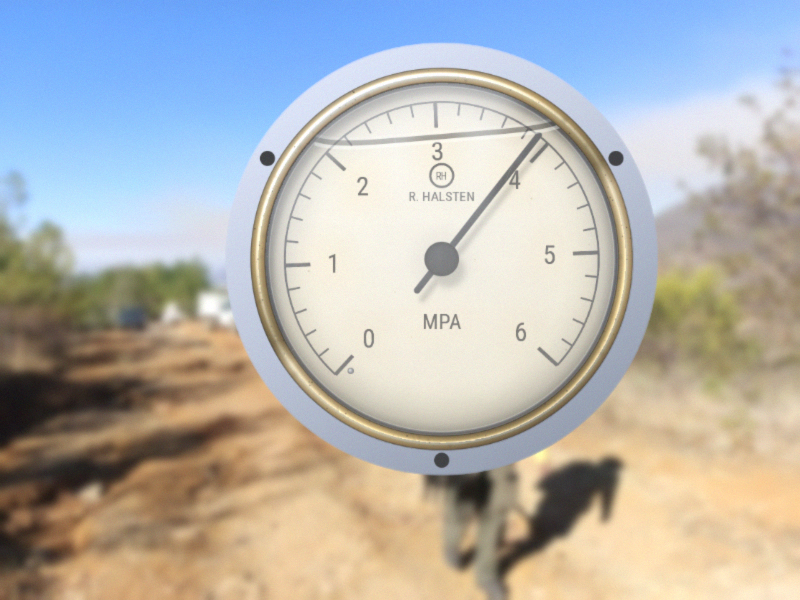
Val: 3.9
